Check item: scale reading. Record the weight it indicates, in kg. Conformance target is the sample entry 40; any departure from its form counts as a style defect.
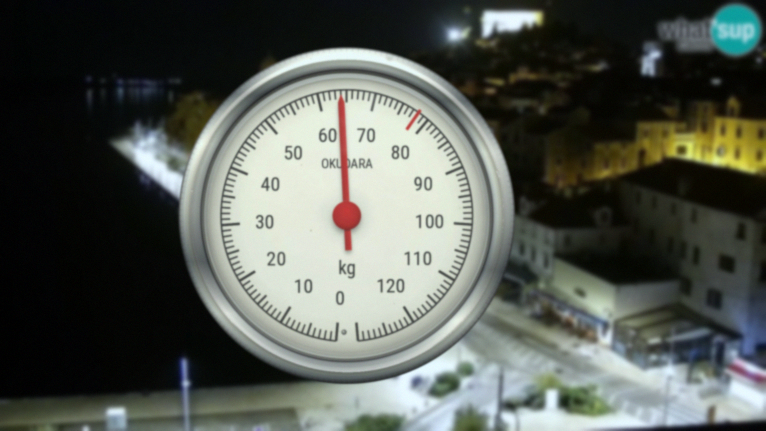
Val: 64
